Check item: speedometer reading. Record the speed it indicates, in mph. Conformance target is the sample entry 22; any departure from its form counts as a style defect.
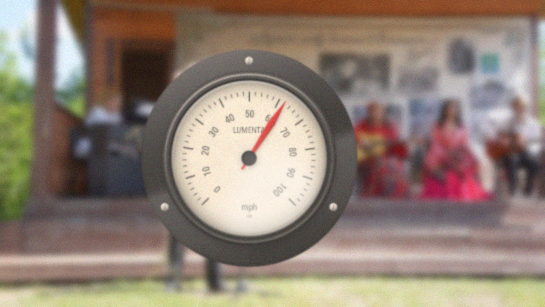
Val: 62
